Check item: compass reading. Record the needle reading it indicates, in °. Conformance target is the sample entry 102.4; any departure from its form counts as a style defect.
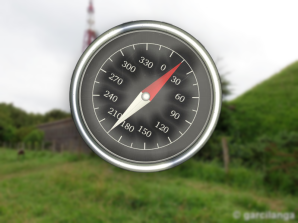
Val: 15
